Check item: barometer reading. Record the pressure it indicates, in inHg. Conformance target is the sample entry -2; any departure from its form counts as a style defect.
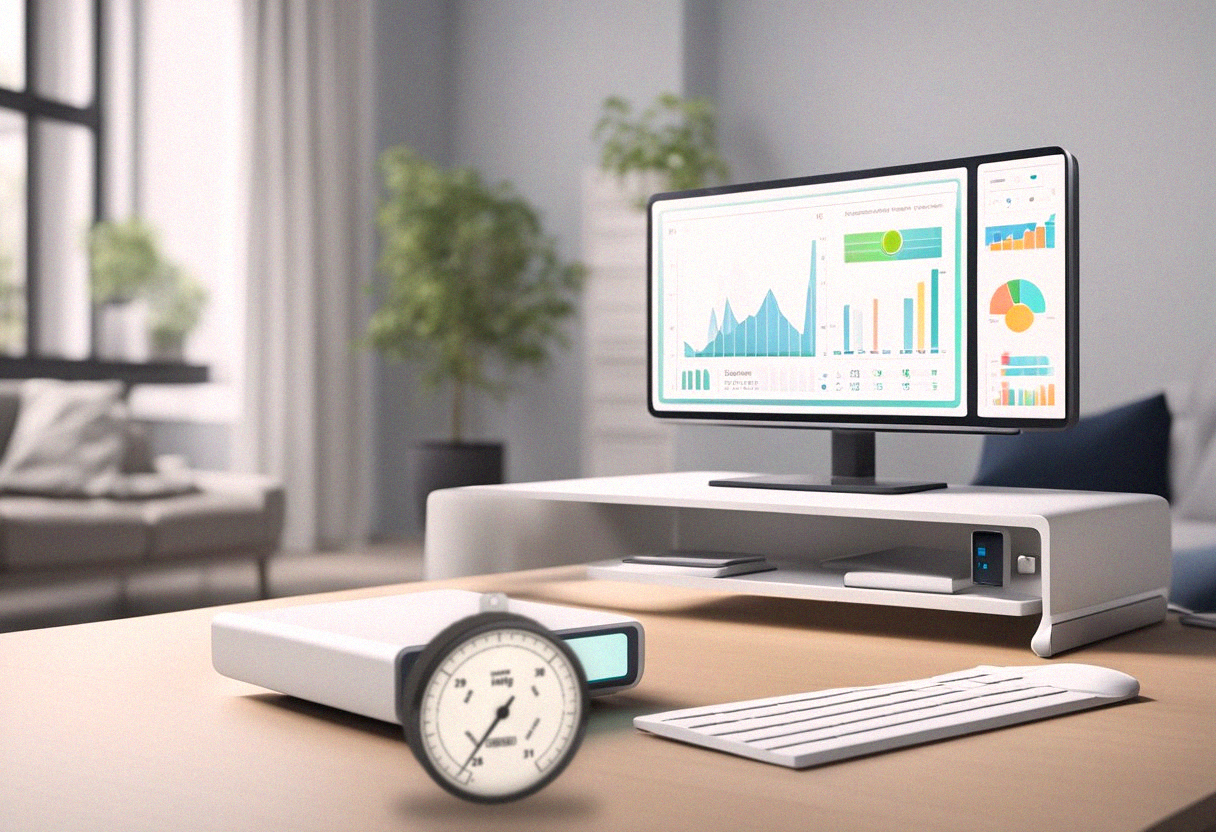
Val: 28.1
